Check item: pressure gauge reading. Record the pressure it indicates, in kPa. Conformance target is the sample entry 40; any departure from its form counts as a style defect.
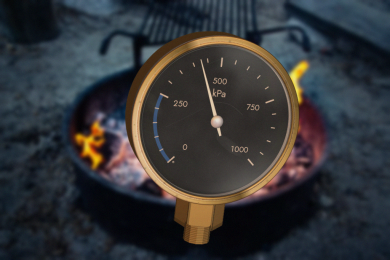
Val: 425
